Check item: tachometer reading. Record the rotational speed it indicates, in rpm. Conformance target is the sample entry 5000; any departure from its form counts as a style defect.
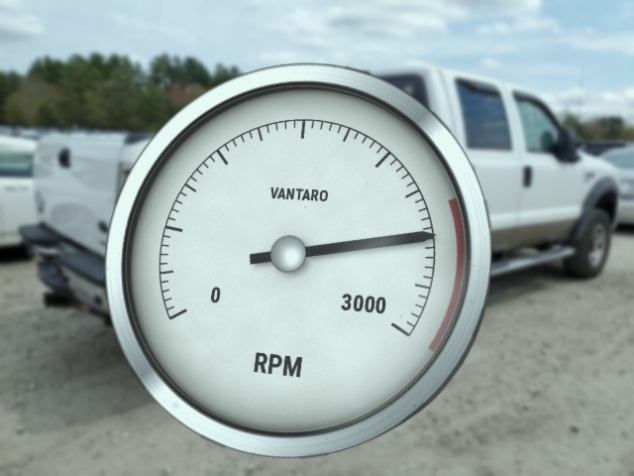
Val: 2500
